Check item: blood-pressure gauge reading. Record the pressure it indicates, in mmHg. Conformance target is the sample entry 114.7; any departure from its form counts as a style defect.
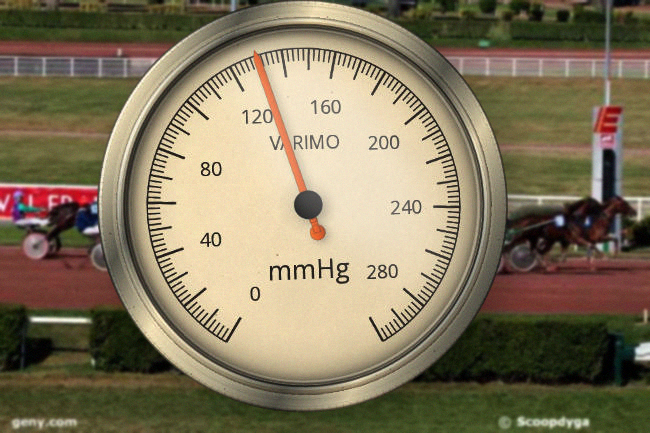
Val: 130
